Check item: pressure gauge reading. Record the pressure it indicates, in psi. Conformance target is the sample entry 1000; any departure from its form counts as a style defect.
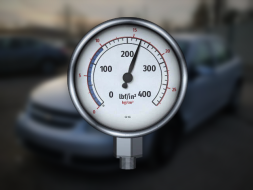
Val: 230
